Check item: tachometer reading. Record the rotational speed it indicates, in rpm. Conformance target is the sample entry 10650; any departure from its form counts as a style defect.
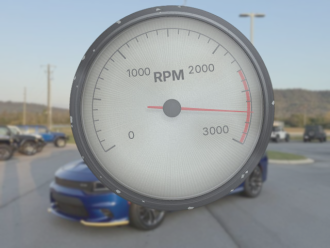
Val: 2700
